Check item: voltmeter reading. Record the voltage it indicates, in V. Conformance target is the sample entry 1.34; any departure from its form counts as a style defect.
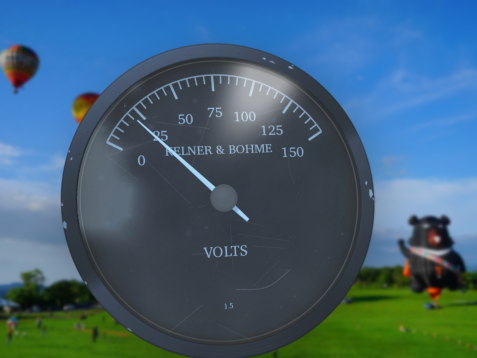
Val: 20
